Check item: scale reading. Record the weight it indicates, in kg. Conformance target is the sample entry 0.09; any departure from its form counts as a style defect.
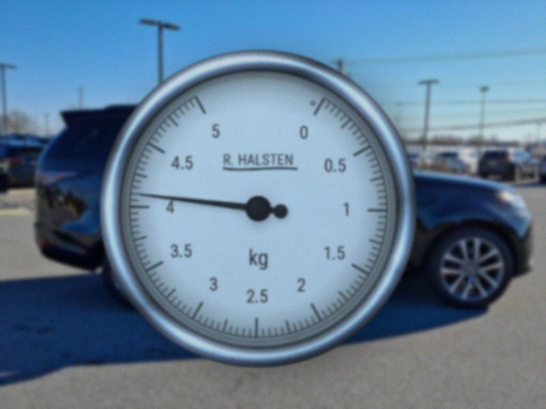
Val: 4.1
